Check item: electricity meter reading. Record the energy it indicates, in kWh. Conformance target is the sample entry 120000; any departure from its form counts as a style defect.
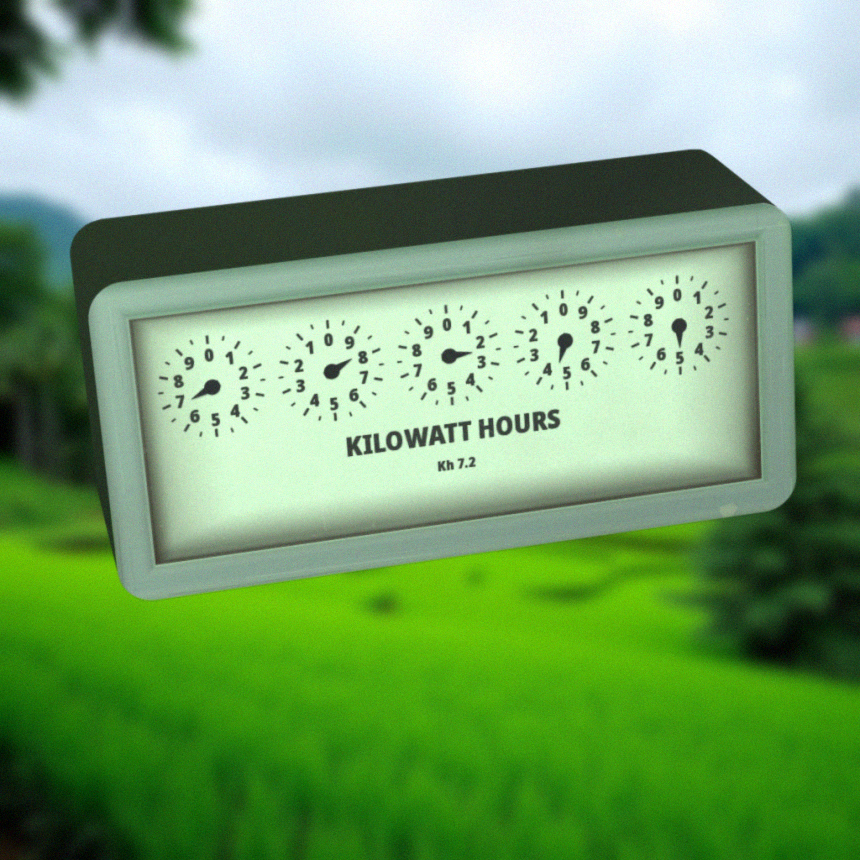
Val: 68245
